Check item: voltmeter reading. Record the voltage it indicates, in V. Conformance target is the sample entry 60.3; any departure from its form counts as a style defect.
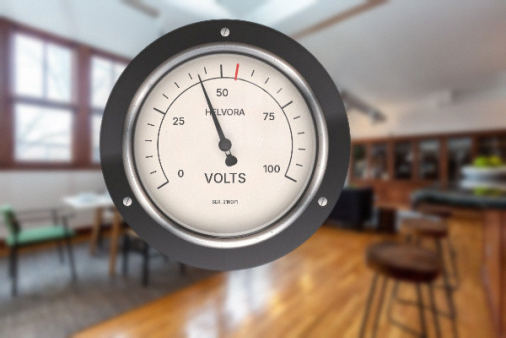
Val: 42.5
